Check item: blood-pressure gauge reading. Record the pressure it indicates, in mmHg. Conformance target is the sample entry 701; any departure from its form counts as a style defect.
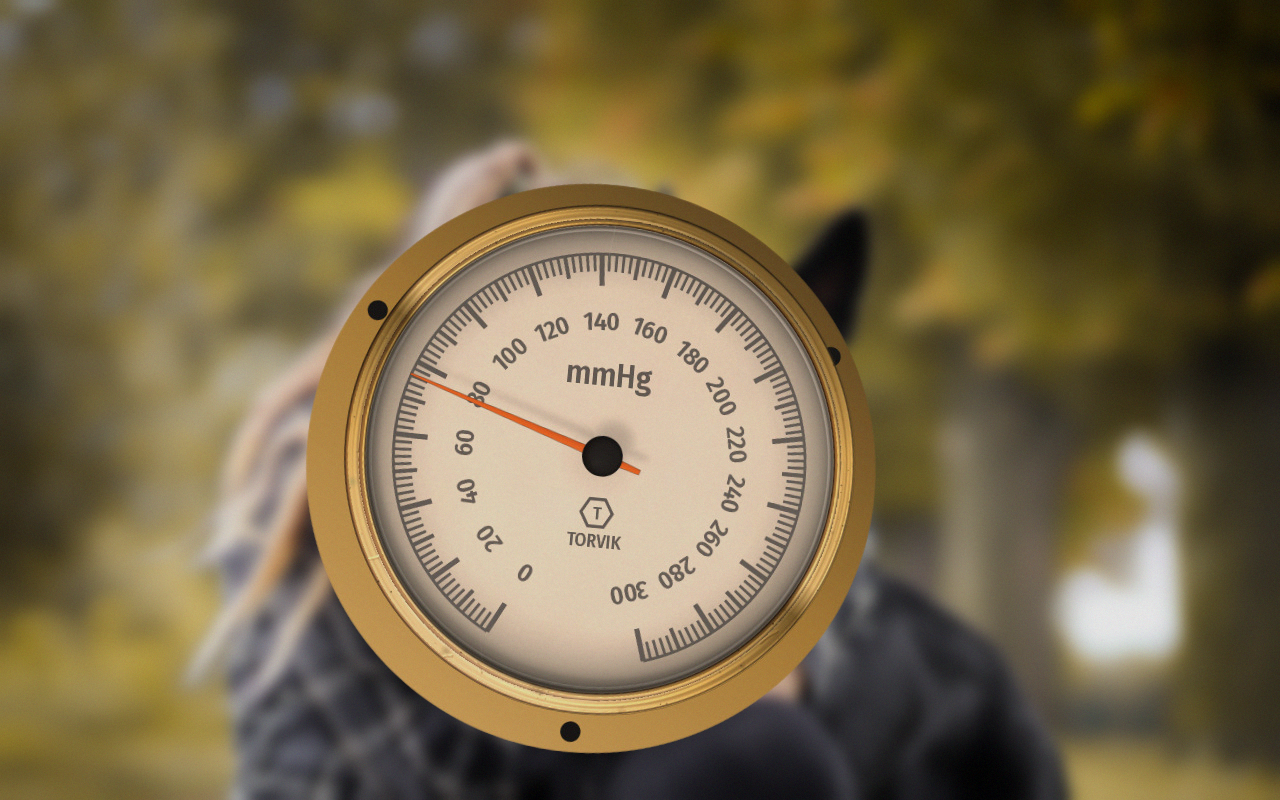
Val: 76
